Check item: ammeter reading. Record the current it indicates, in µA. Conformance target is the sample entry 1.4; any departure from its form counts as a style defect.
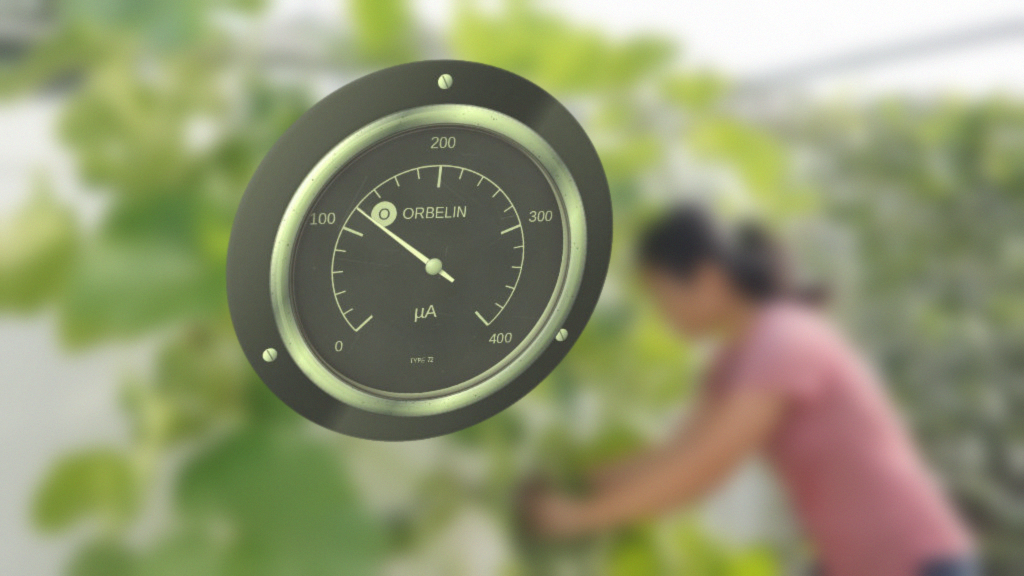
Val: 120
